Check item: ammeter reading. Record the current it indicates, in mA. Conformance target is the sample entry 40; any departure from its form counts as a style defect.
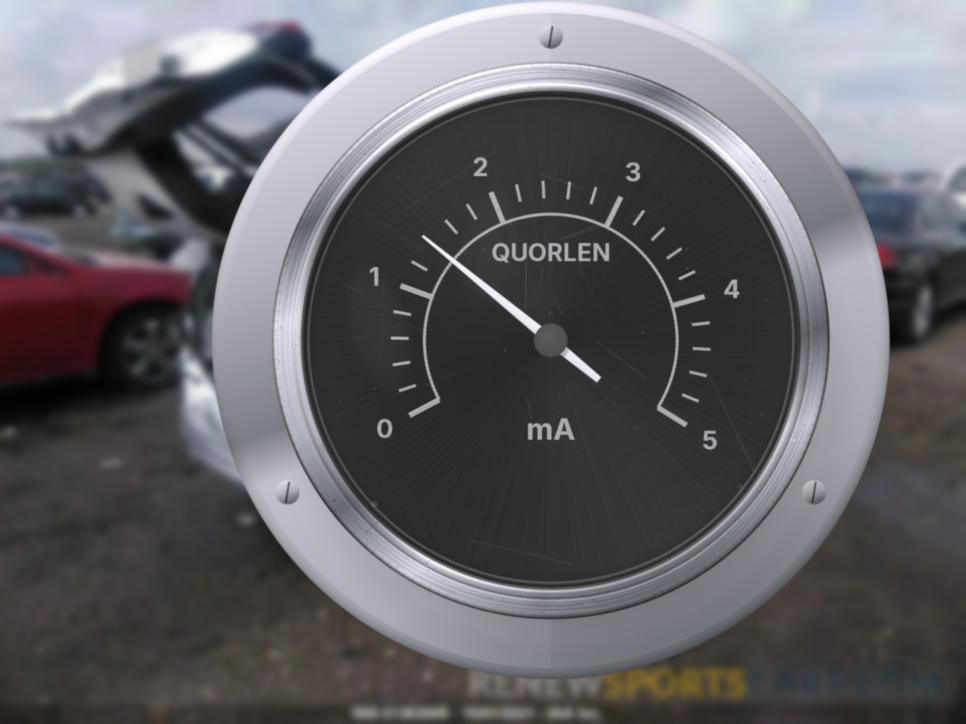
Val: 1.4
